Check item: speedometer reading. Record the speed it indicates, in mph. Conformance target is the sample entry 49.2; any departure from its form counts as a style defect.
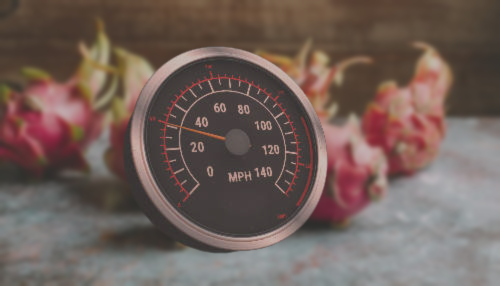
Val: 30
